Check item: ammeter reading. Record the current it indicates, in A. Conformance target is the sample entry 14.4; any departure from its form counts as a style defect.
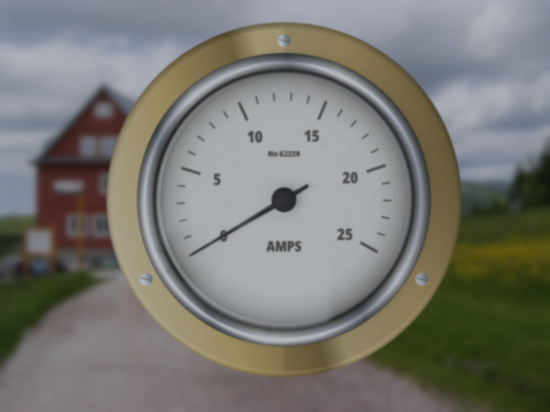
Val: 0
